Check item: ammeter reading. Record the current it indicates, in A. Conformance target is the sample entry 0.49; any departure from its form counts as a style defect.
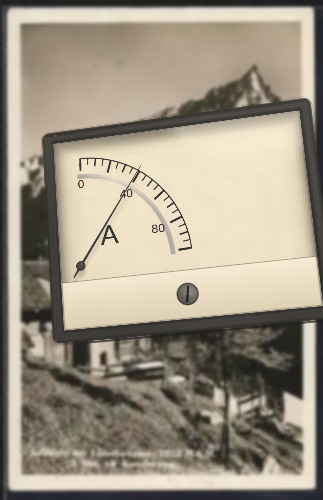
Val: 40
